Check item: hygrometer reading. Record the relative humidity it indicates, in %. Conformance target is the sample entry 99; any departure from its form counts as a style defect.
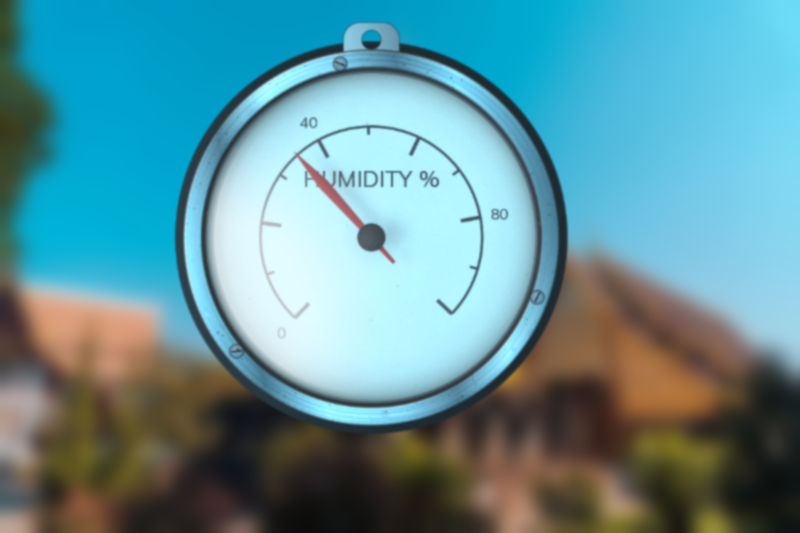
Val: 35
